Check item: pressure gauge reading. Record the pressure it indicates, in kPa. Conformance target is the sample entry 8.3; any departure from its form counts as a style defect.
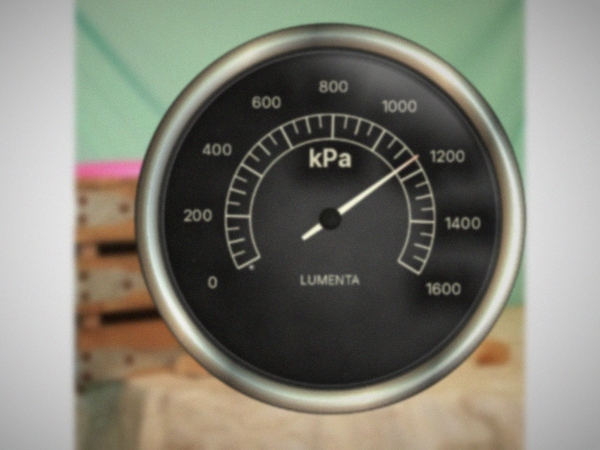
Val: 1150
